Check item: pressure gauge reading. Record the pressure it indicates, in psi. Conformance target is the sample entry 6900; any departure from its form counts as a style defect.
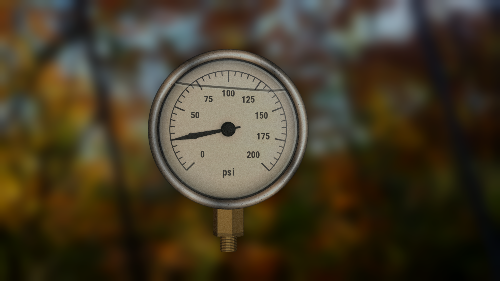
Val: 25
